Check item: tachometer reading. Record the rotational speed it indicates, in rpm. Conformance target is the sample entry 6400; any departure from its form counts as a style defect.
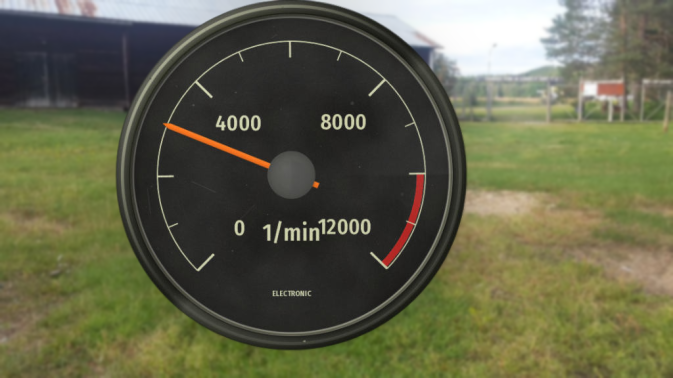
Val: 3000
